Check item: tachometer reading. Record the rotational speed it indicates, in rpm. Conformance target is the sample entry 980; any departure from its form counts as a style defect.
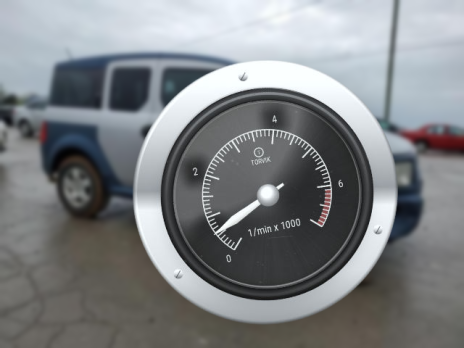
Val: 600
